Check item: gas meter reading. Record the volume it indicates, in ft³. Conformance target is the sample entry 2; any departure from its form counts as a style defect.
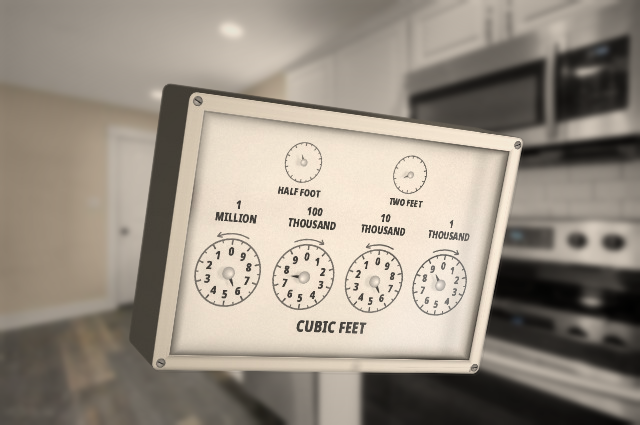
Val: 575900
